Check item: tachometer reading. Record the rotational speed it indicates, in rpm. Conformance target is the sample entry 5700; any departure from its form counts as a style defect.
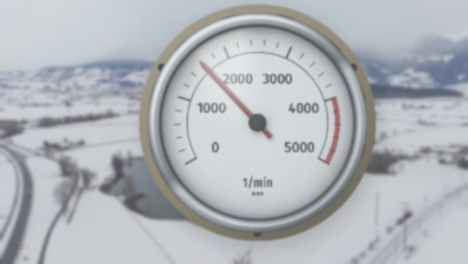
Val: 1600
